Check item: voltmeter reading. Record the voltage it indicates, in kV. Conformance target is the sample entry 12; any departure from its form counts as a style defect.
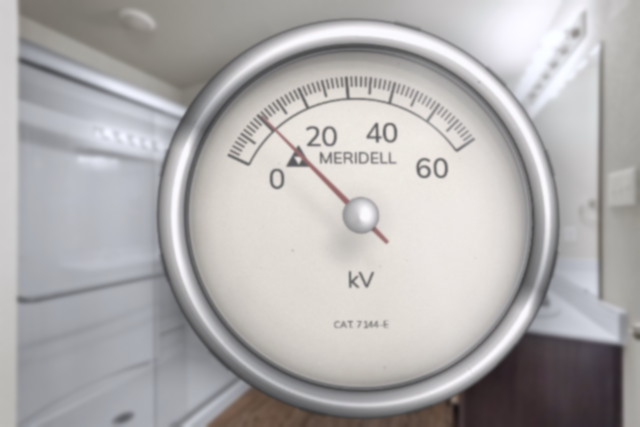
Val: 10
